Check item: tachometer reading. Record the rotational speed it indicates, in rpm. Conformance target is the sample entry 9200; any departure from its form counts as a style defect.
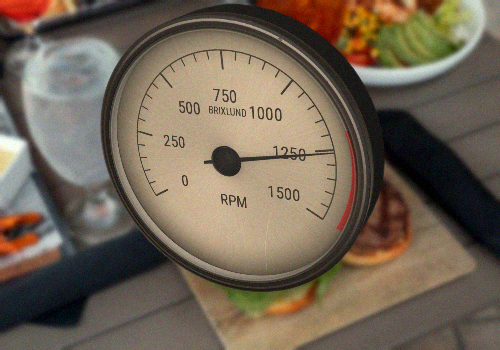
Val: 1250
